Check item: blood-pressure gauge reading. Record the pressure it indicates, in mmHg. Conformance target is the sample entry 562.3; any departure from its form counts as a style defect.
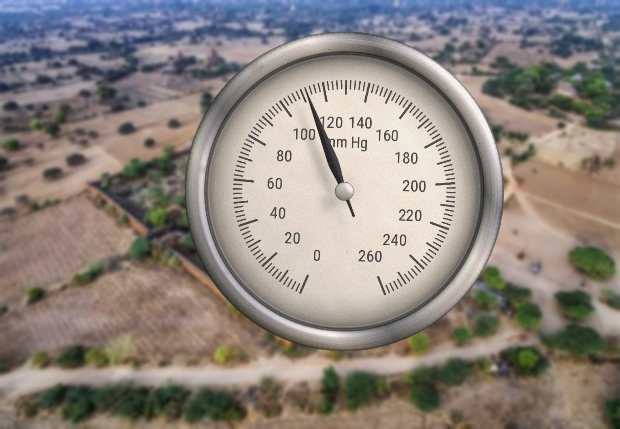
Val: 112
